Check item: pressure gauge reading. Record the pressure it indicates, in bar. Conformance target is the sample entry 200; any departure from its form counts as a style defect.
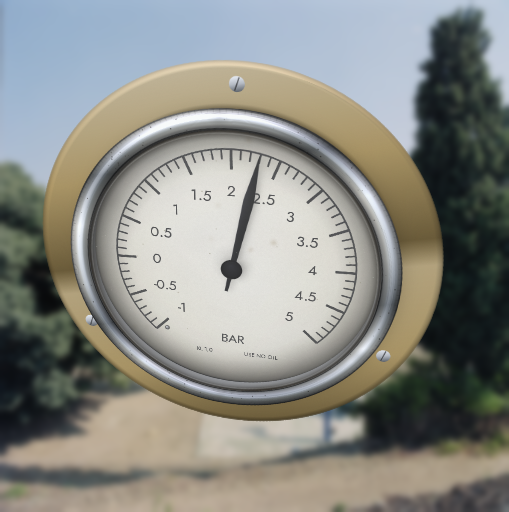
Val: 2.3
